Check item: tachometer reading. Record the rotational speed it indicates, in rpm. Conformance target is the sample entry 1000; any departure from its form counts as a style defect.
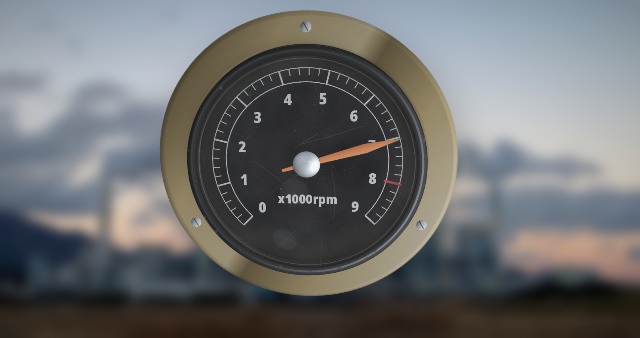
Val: 7000
